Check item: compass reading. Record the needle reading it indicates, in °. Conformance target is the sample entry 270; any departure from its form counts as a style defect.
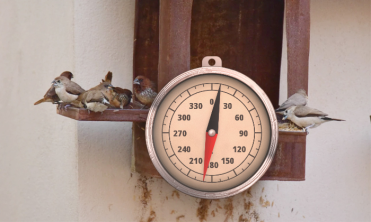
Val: 190
